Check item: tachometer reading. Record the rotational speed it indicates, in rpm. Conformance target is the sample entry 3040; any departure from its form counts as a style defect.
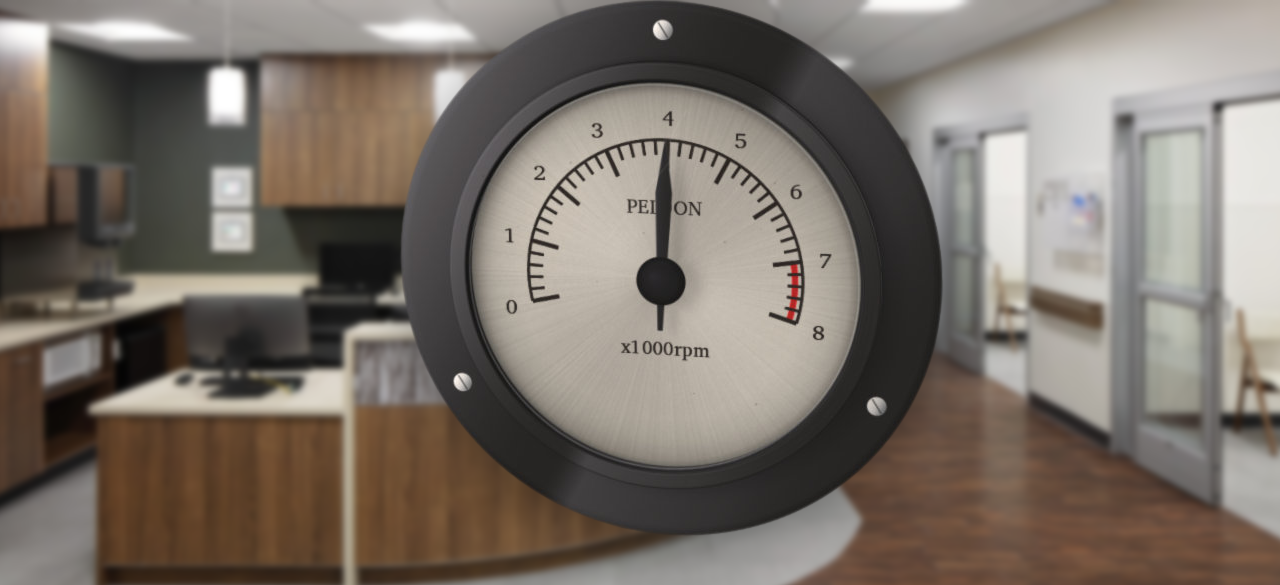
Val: 4000
